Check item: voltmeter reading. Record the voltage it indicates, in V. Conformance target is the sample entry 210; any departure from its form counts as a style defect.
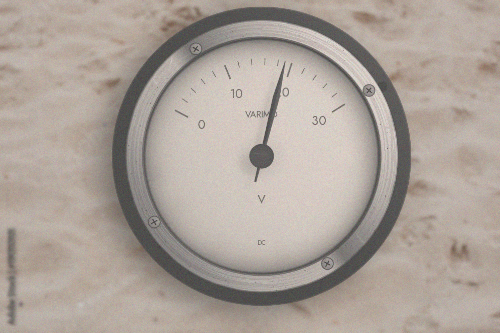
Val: 19
